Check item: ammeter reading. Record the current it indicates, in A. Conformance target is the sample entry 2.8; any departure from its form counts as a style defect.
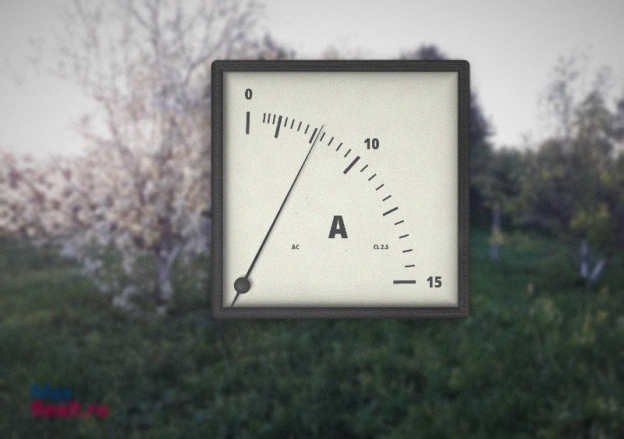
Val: 7.75
